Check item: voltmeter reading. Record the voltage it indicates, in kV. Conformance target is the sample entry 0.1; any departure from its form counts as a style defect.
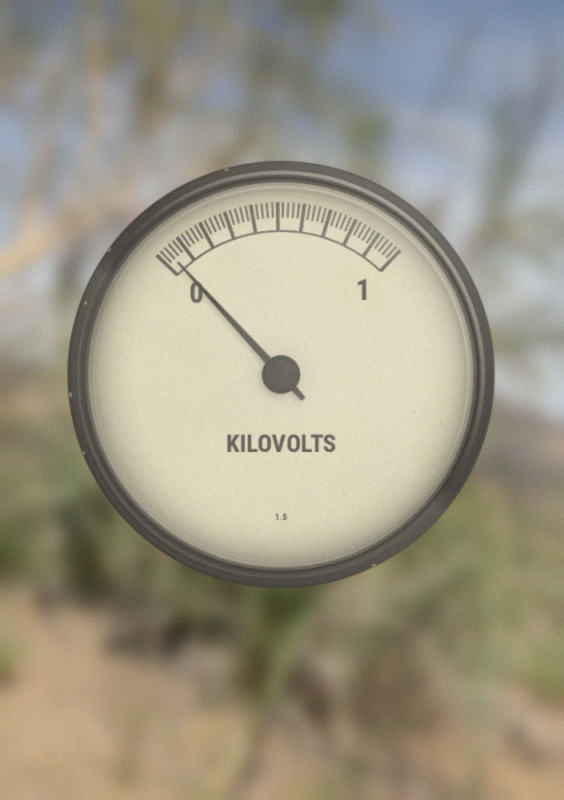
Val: 0.04
